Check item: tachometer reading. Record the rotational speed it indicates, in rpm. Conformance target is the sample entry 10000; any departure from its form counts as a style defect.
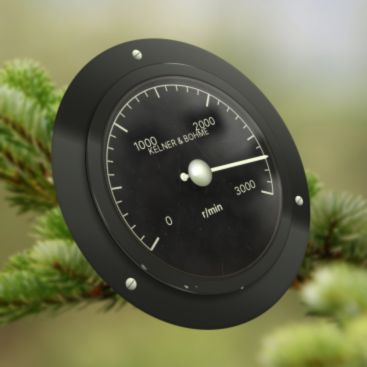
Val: 2700
